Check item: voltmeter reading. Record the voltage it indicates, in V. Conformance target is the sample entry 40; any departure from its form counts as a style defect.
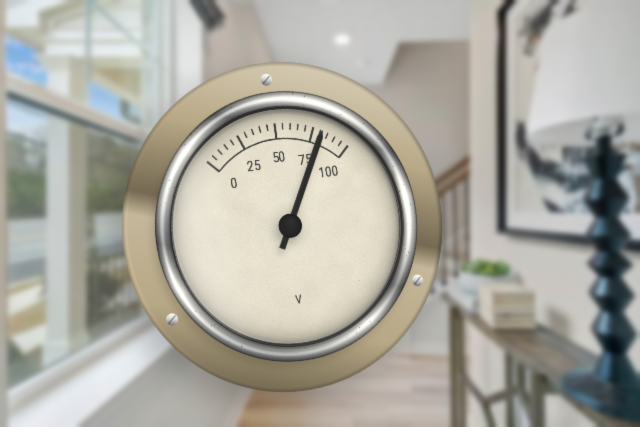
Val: 80
